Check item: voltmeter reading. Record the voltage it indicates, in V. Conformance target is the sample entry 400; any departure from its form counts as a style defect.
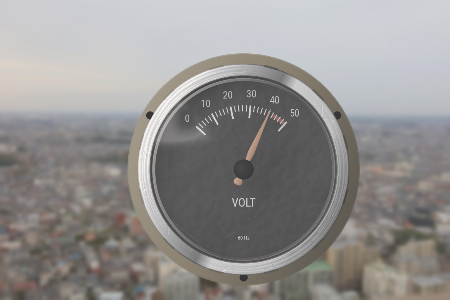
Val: 40
